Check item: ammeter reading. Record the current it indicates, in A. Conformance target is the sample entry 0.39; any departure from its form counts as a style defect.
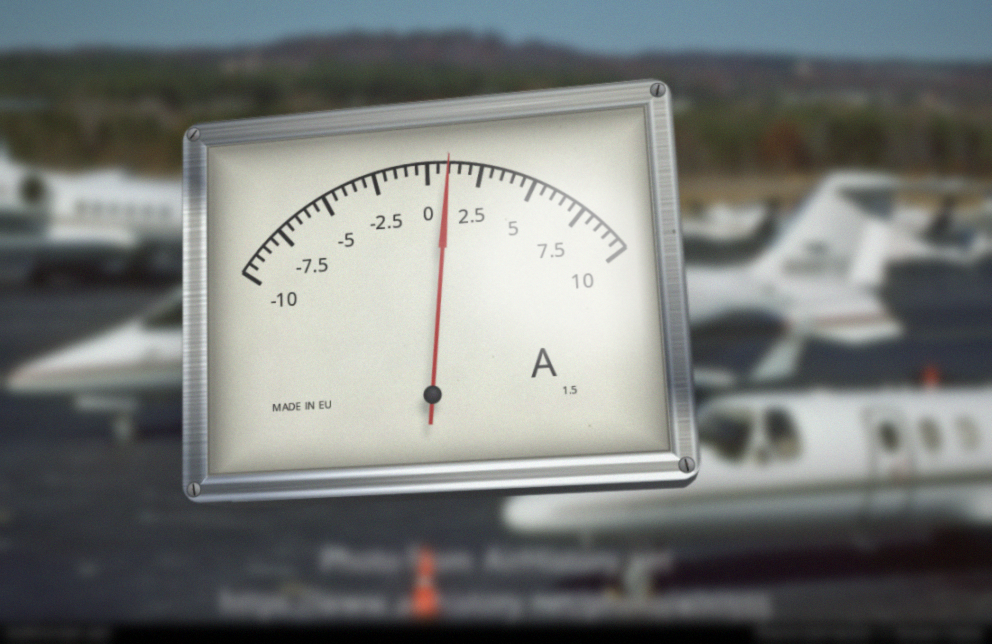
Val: 1
